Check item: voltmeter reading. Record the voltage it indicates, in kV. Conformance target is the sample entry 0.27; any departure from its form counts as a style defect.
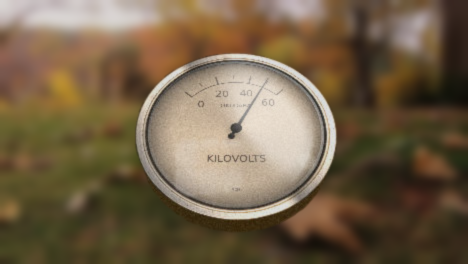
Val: 50
